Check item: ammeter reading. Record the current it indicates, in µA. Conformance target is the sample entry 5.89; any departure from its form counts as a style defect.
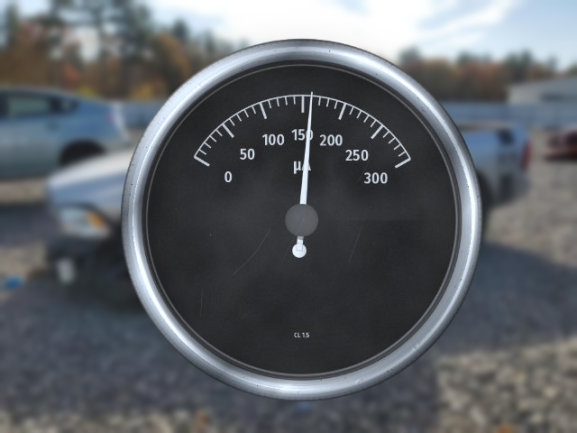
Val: 160
